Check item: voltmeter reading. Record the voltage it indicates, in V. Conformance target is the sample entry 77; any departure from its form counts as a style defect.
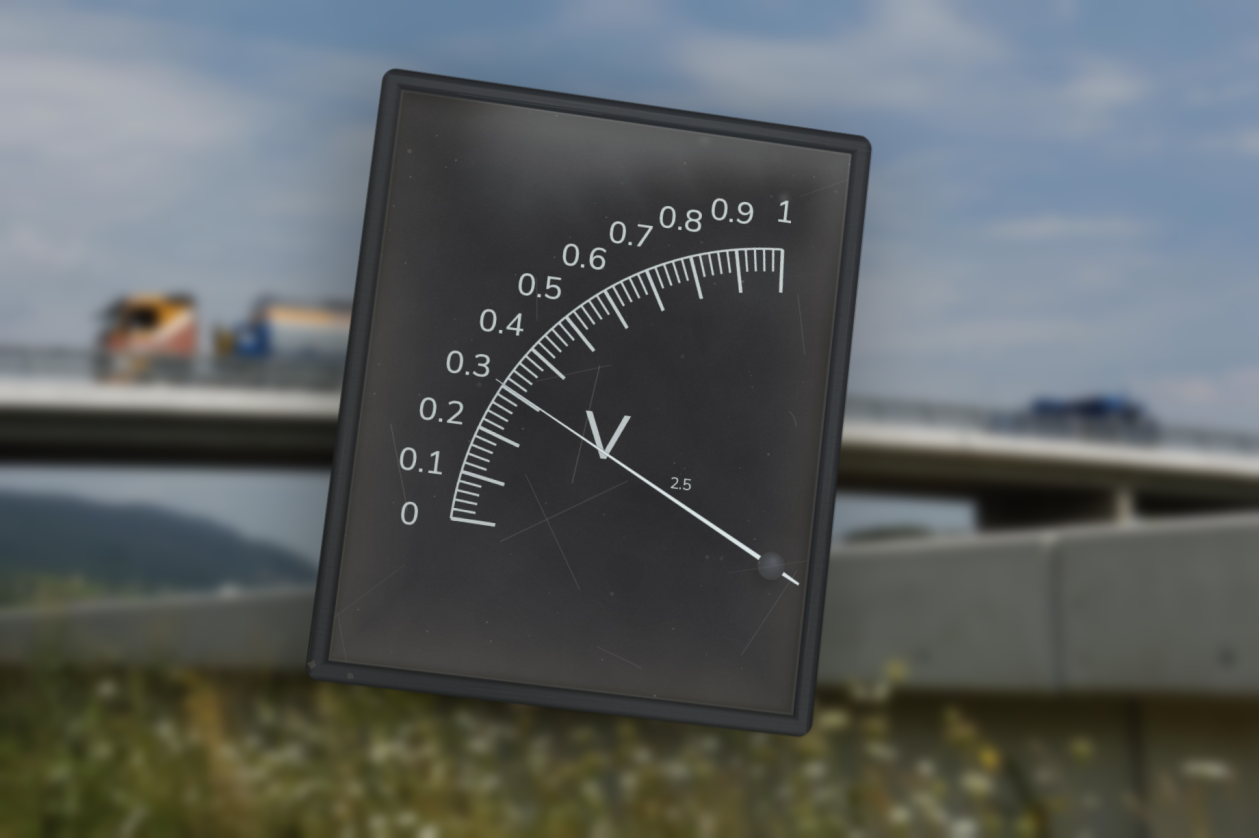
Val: 0.3
